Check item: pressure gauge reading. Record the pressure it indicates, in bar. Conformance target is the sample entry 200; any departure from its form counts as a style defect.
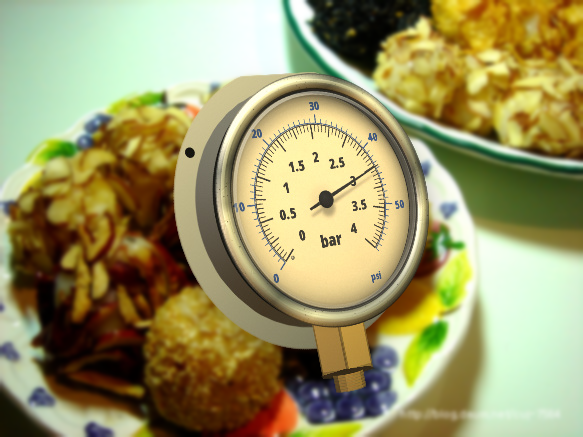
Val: 3
